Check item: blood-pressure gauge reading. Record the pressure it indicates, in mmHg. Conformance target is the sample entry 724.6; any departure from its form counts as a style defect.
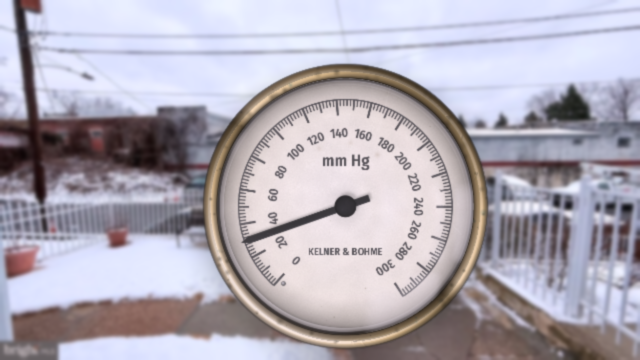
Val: 30
